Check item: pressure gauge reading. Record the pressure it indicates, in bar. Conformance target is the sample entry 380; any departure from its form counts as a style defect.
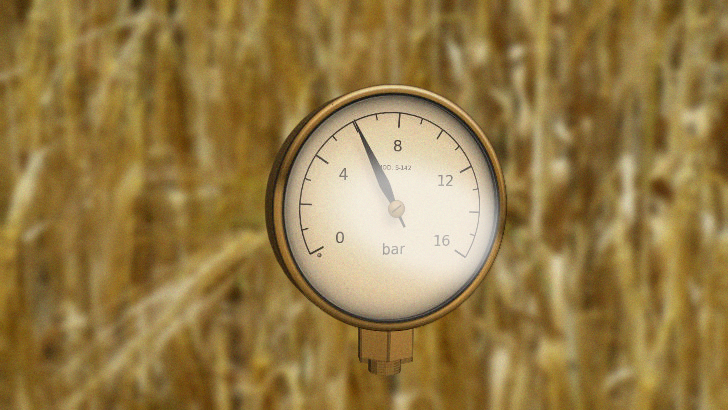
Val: 6
